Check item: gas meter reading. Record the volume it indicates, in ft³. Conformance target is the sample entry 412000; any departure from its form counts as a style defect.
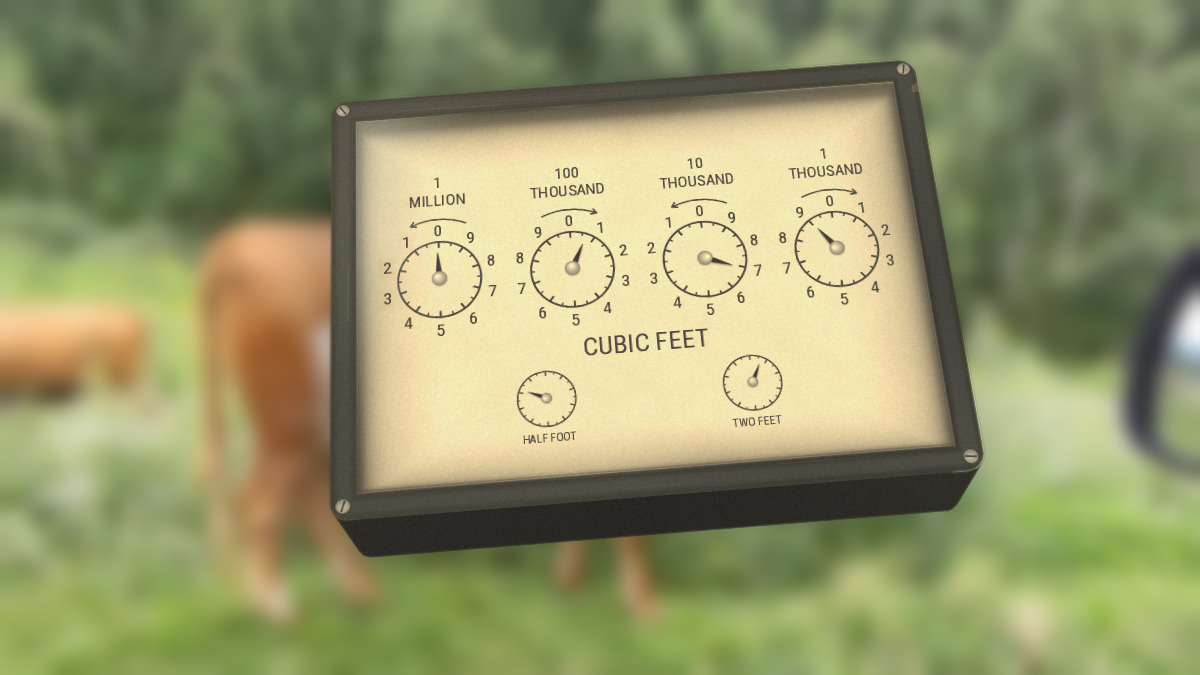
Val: 6900
